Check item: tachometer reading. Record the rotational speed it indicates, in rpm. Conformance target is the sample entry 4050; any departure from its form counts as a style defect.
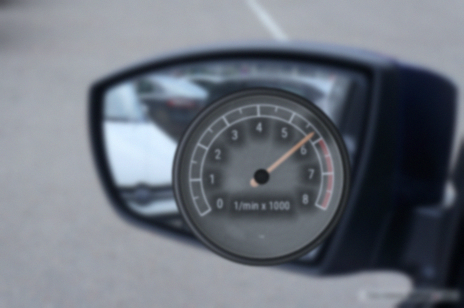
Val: 5750
